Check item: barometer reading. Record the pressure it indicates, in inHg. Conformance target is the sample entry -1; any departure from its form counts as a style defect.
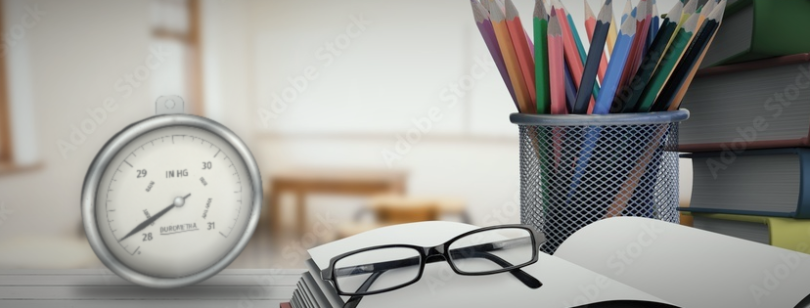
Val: 28.2
